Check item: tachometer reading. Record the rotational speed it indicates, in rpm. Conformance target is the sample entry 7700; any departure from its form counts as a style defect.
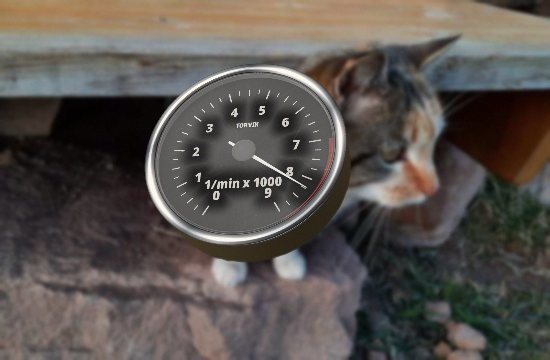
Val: 8250
